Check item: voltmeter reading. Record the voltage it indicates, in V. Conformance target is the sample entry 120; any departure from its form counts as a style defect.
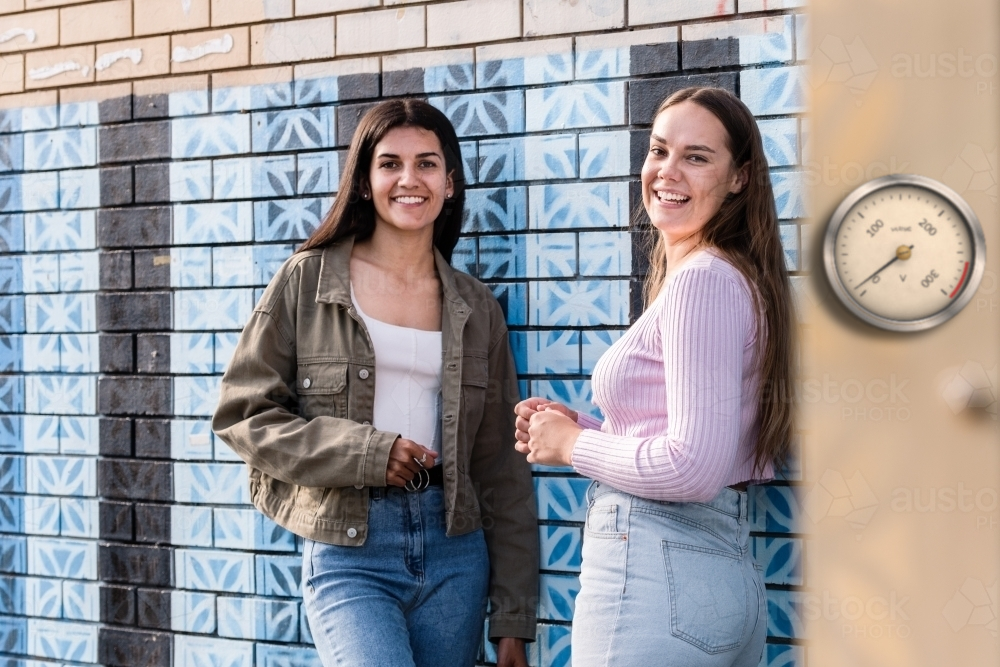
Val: 10
